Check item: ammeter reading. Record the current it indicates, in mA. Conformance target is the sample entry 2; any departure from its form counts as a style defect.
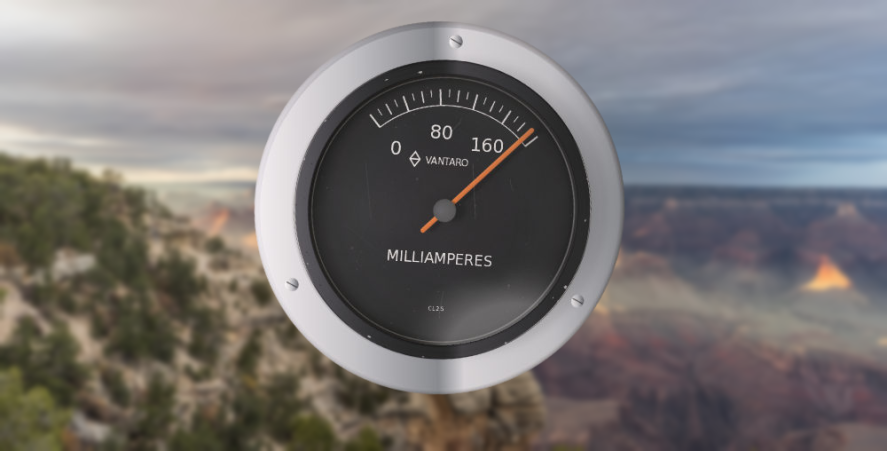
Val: 190
